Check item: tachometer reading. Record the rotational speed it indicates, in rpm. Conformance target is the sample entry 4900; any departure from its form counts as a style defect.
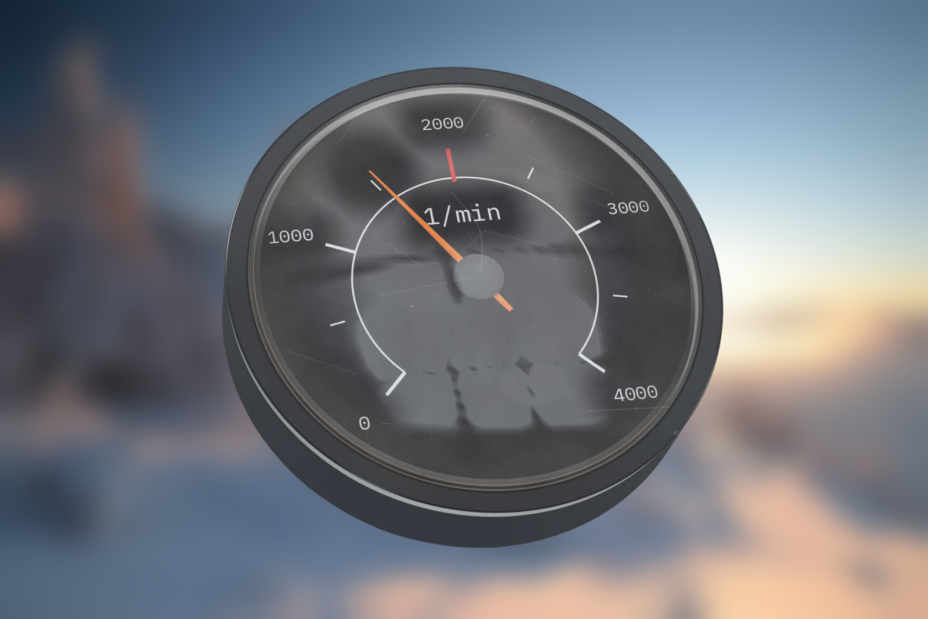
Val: 1500
